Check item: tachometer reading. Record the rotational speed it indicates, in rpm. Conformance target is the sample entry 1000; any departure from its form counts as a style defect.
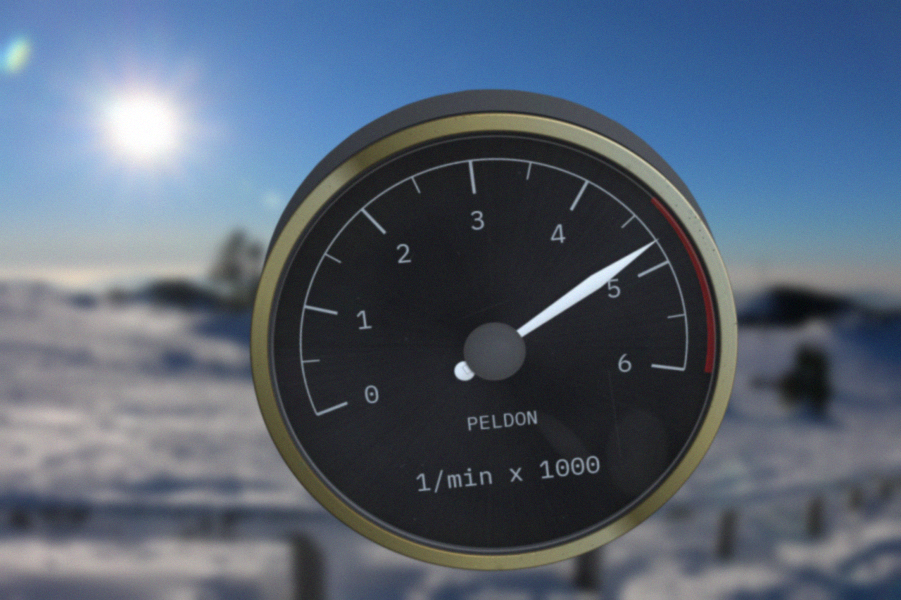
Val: 4750
